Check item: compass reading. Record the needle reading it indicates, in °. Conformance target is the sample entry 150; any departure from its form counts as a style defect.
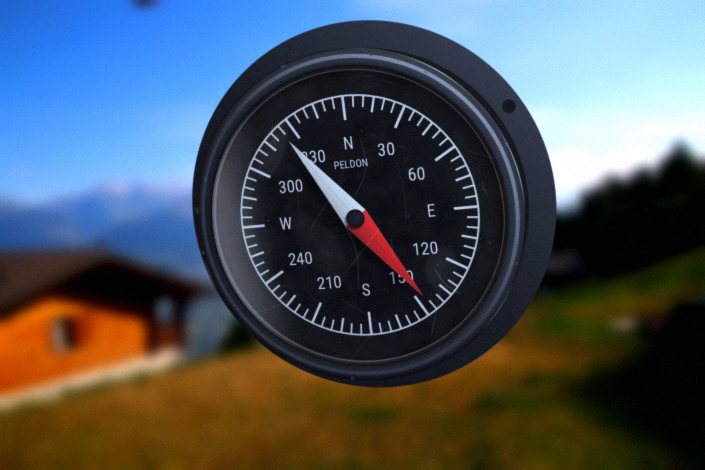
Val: 145
